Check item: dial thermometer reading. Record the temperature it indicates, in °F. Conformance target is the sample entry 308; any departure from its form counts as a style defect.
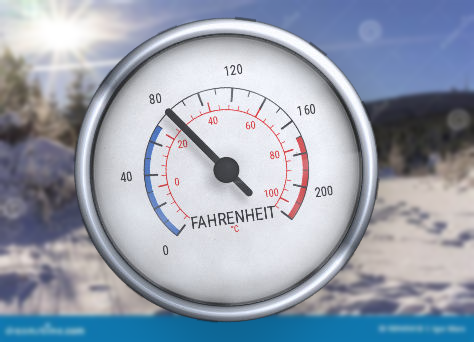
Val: 80
